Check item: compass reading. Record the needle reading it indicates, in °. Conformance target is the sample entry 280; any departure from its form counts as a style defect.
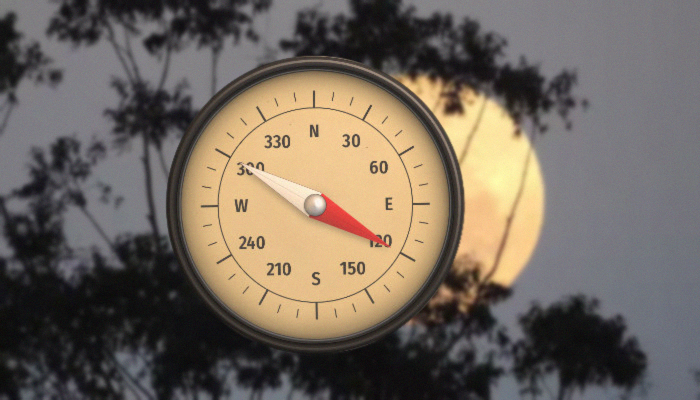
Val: 120
